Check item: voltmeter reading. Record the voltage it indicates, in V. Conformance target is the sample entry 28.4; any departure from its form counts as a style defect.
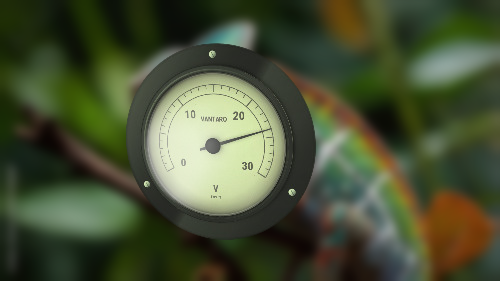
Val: 24
